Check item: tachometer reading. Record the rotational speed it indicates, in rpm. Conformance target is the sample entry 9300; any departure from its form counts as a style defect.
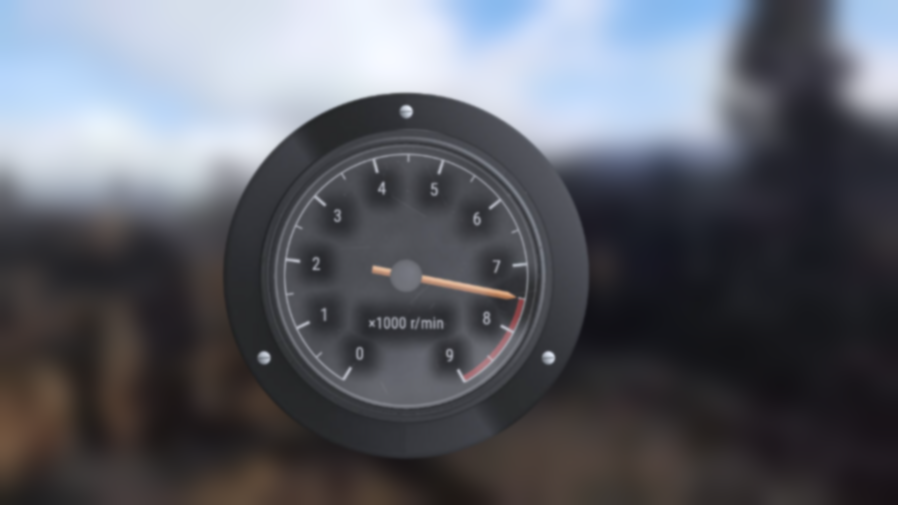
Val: 7500
